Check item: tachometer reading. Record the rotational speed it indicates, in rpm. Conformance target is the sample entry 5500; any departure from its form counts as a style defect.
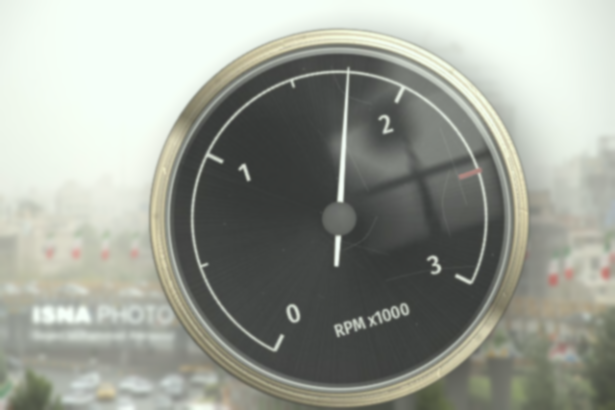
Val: 1750
